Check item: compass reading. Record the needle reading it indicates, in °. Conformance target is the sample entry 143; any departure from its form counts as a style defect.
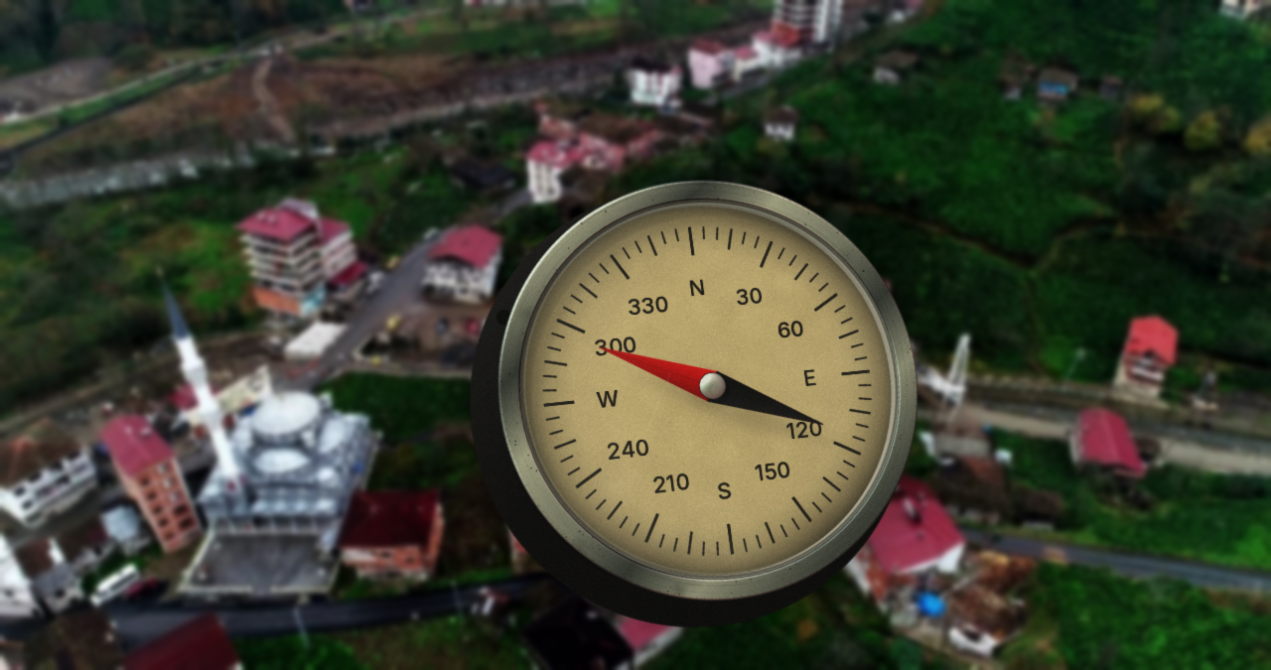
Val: 295
